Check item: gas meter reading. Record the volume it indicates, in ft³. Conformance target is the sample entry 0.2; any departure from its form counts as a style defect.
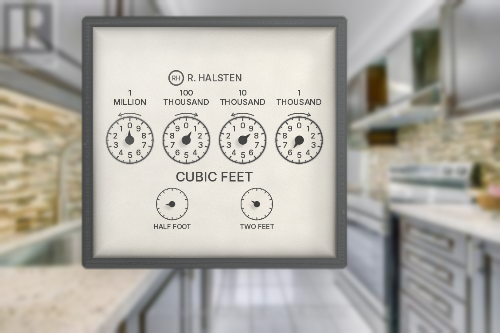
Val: 8600
